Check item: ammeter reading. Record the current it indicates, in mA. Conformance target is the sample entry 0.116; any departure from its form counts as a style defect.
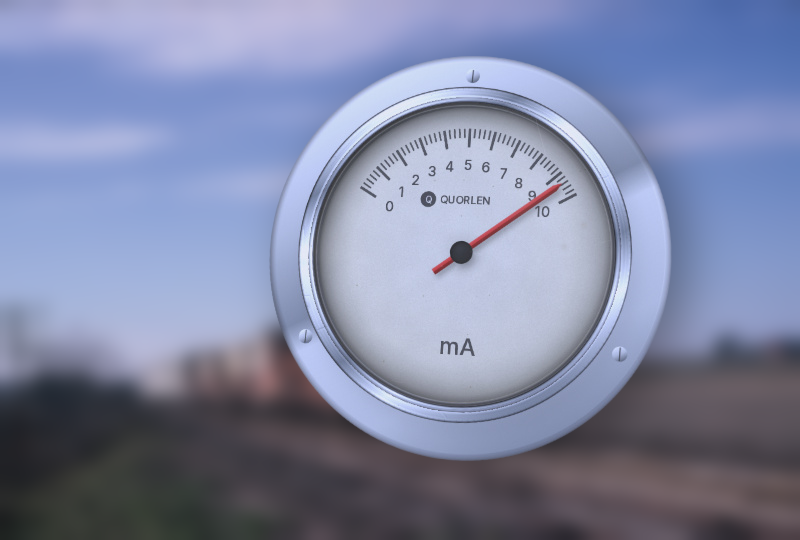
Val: 9.4
